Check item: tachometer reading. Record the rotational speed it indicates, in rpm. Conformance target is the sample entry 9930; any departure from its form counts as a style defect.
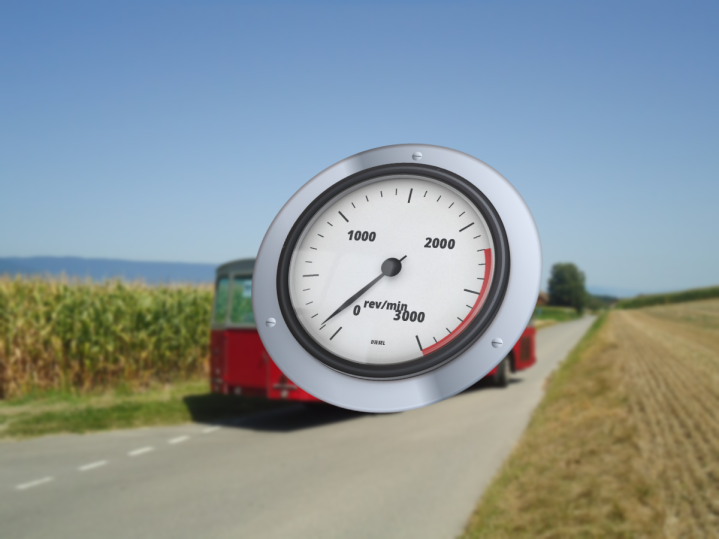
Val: 100
